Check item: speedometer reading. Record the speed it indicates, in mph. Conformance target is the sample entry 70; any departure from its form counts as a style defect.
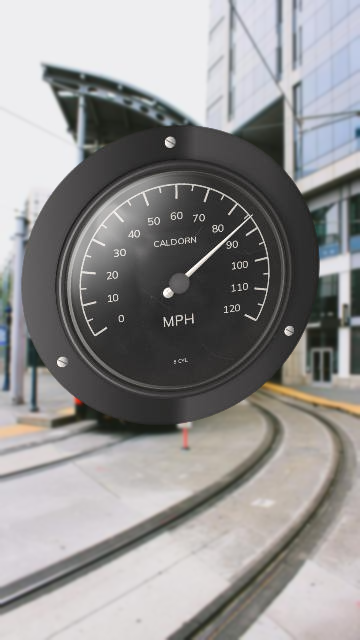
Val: 85
